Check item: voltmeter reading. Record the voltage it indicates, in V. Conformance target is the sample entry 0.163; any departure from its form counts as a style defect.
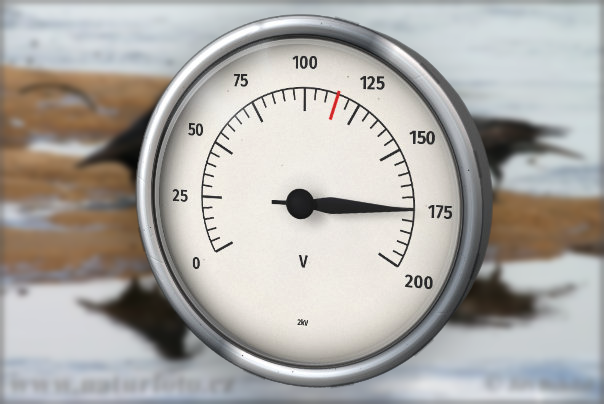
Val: 175
